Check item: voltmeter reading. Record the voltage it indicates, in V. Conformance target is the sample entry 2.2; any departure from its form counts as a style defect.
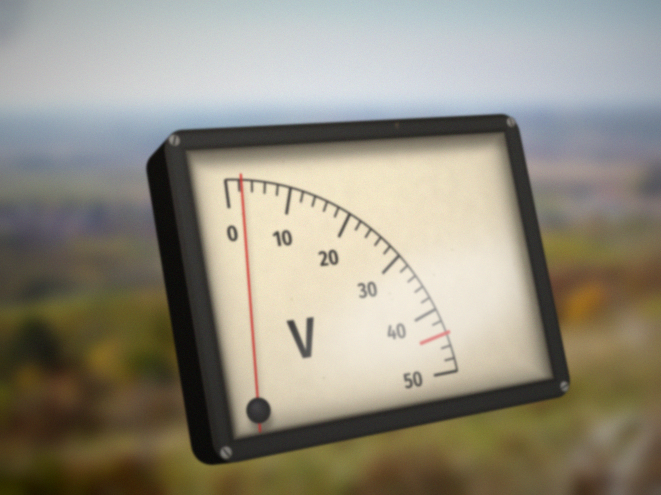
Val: 2
